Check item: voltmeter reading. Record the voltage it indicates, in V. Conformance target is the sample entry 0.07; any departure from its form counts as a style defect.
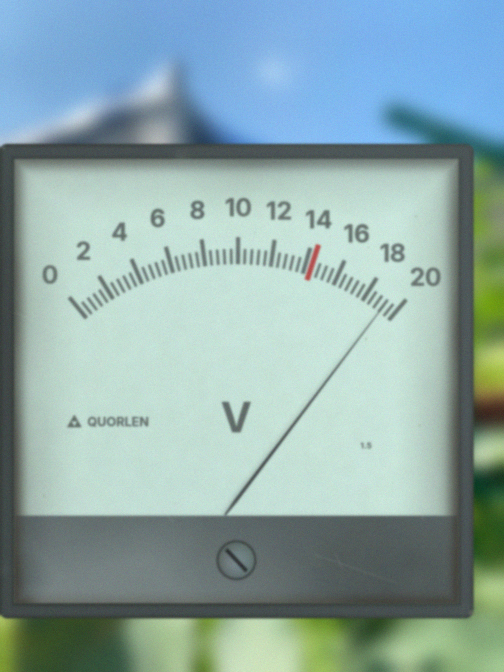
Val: 19.2
